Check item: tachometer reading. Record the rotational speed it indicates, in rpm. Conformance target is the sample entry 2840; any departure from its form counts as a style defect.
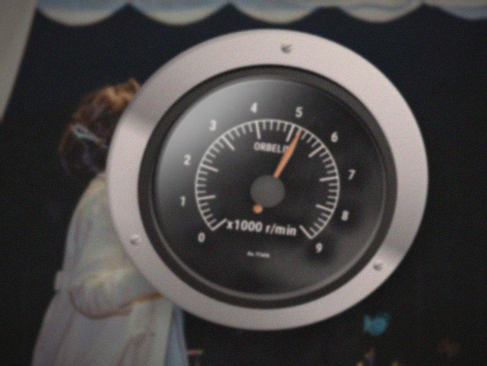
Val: 5200
